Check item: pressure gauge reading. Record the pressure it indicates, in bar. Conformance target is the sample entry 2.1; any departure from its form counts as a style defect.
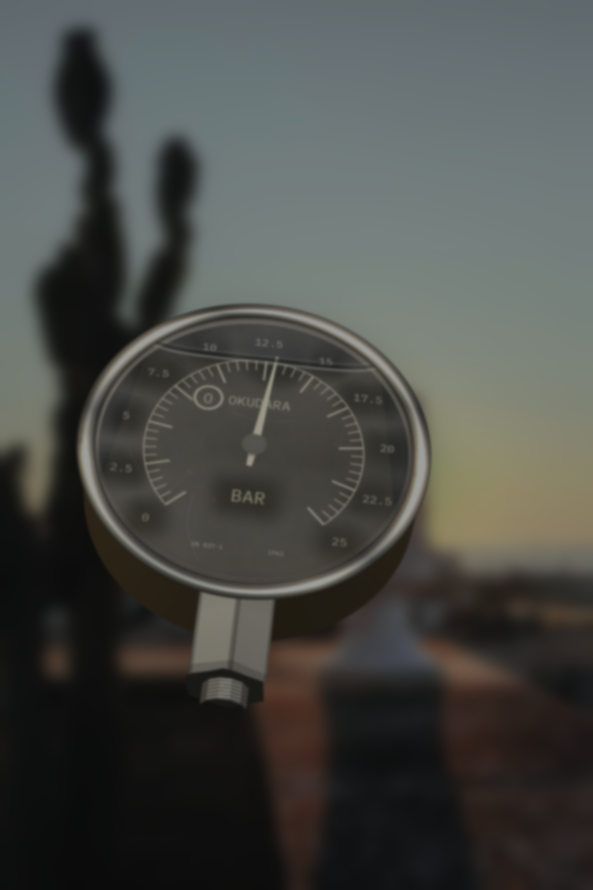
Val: 13
